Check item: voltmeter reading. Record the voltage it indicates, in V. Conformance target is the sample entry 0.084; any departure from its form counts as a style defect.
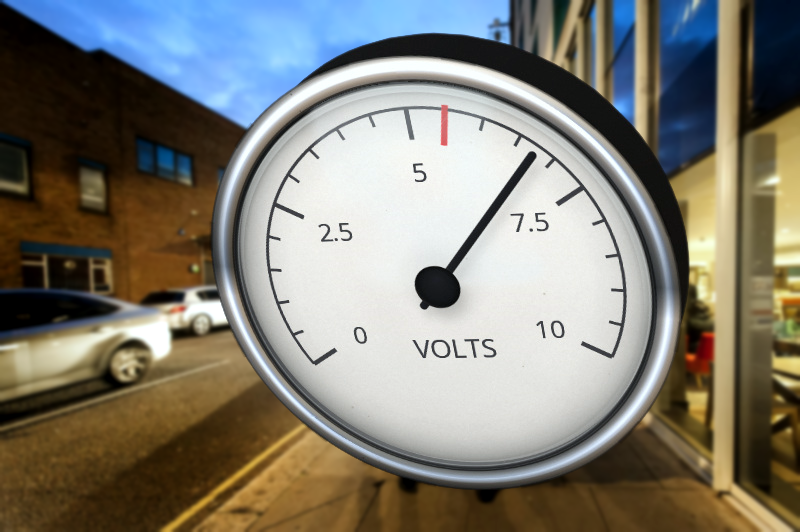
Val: 6.75
